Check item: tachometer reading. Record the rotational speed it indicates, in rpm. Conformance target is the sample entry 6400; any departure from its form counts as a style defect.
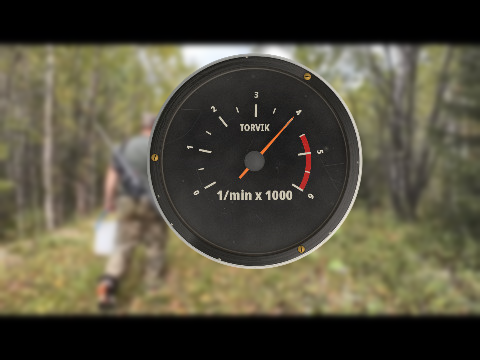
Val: 4000
